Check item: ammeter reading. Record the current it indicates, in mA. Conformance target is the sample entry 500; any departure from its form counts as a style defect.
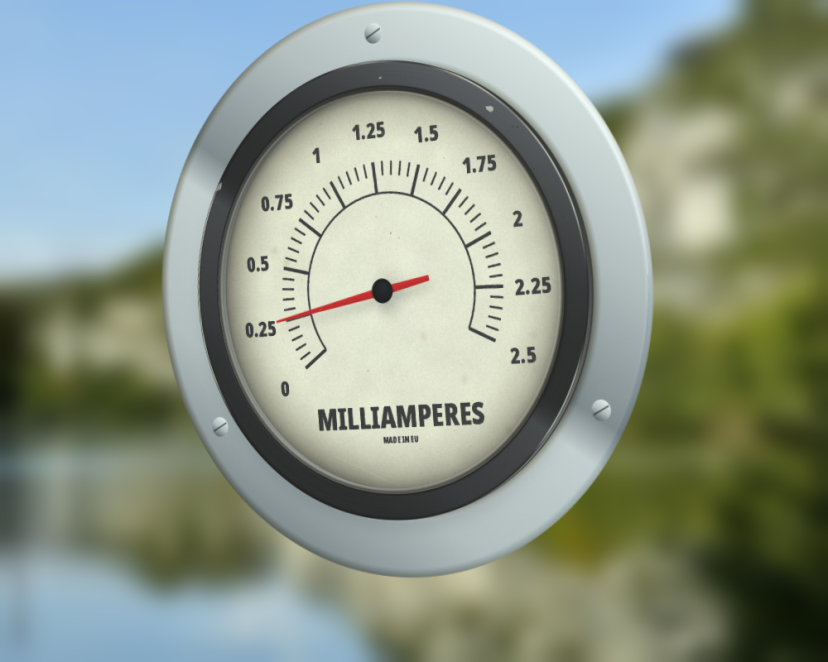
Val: 0.25
